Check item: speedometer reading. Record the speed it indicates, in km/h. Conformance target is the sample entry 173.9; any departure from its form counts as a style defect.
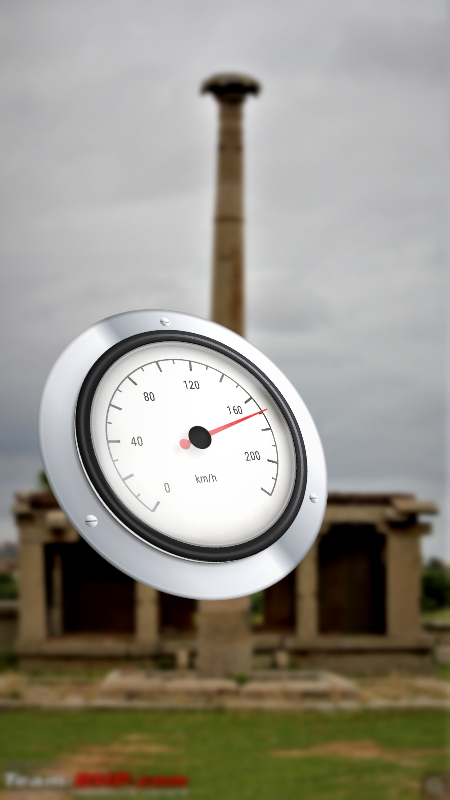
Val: 170
